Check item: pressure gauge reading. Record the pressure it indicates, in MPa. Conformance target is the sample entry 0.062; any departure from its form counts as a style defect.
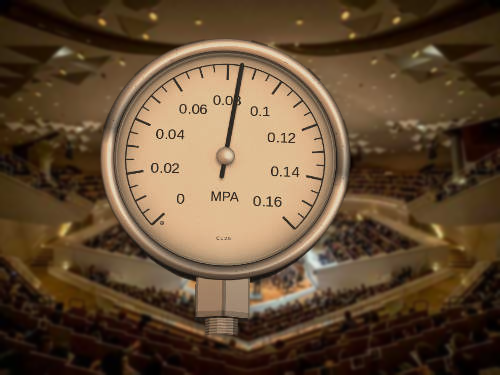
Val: 0.085
